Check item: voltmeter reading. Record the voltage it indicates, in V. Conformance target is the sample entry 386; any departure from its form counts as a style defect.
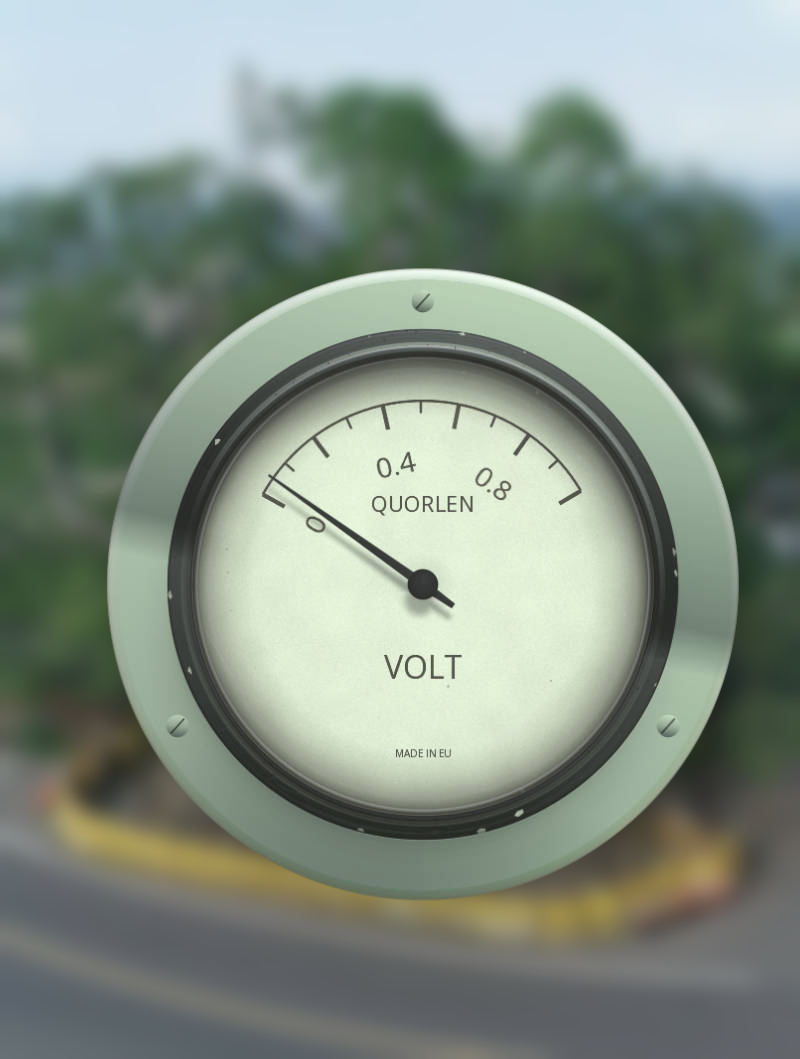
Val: 0.05
